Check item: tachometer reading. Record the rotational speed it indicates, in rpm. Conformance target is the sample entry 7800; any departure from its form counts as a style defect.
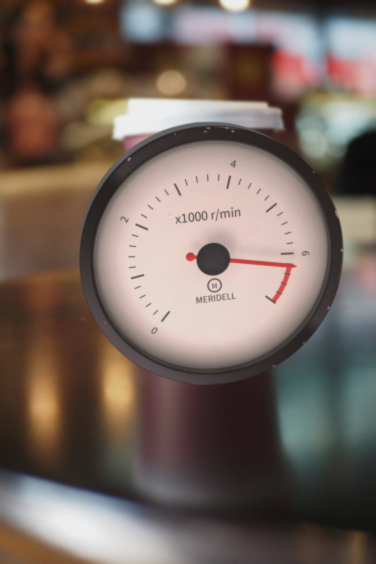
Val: 6200
